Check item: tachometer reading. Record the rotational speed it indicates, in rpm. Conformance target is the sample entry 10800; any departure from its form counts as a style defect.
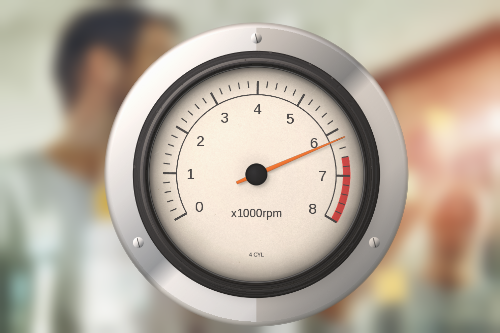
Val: 6200
